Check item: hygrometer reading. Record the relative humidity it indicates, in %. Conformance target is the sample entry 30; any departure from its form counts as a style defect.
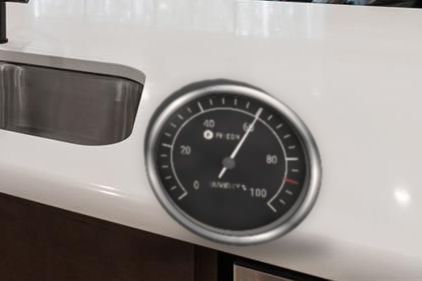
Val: 60
